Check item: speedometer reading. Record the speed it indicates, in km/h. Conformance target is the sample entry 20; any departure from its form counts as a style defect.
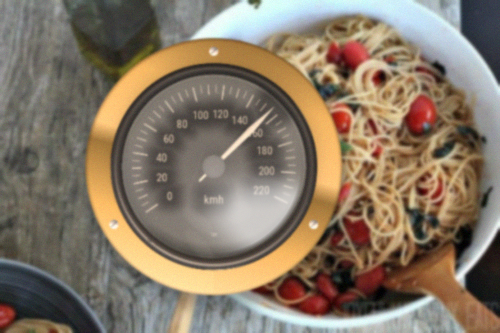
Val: 155
